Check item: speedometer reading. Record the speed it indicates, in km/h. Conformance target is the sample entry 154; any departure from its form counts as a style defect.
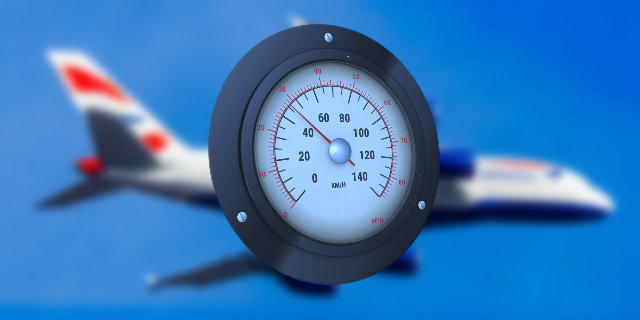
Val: 45
